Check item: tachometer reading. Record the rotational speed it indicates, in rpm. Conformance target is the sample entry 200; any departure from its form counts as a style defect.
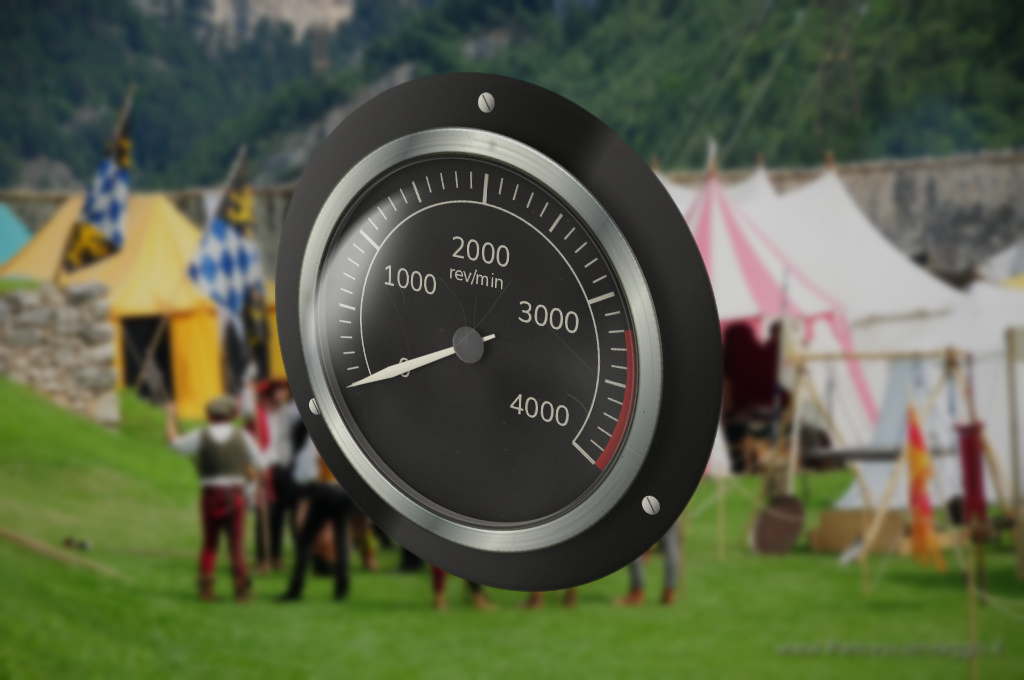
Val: 0
